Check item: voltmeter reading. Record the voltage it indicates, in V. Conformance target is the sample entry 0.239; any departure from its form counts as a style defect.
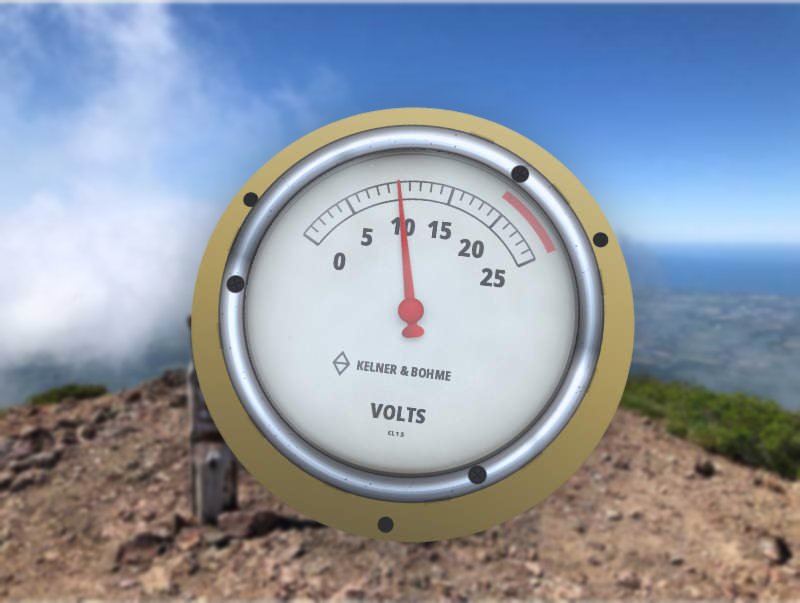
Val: 10
